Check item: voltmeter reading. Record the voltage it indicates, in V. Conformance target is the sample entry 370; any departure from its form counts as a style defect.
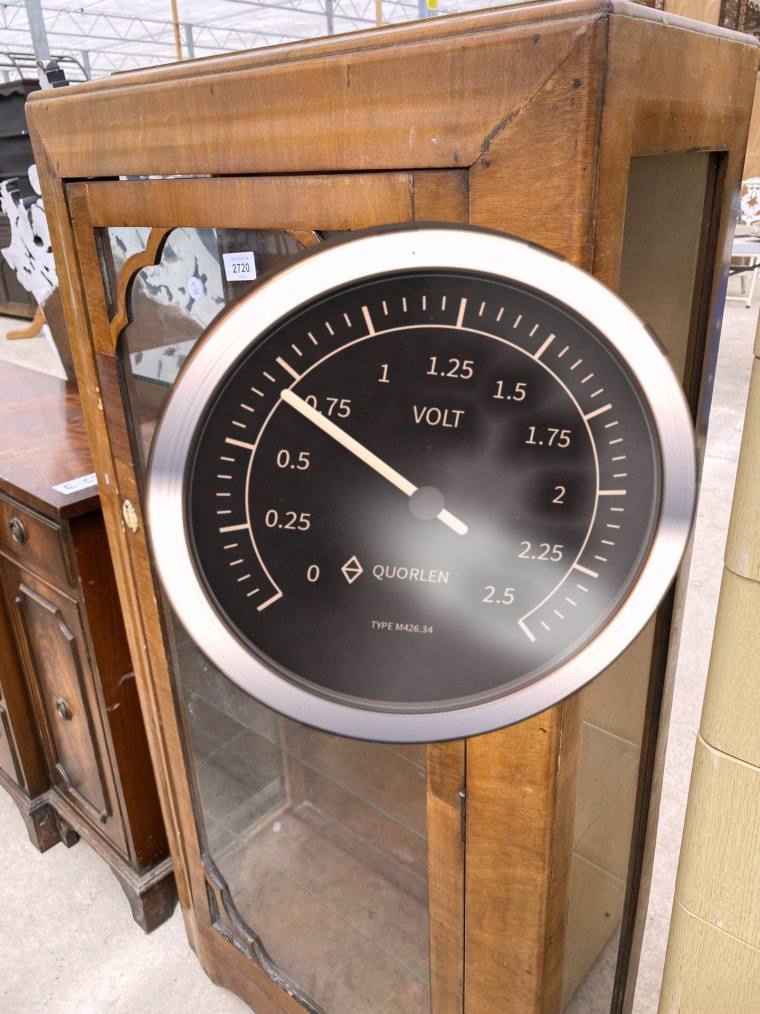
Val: 0.7
